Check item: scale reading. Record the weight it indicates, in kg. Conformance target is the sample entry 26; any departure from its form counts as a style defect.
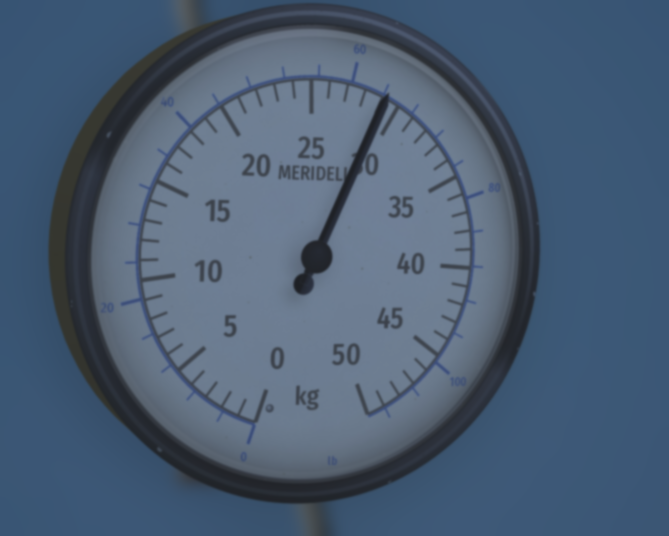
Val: 29
